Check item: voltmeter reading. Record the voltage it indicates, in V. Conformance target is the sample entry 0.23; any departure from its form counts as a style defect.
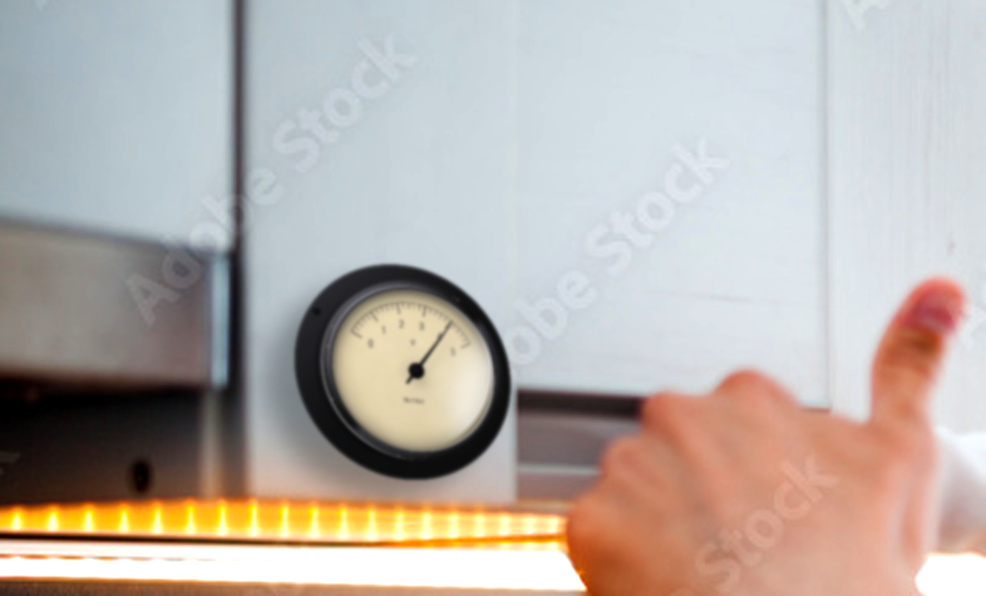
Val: 4
